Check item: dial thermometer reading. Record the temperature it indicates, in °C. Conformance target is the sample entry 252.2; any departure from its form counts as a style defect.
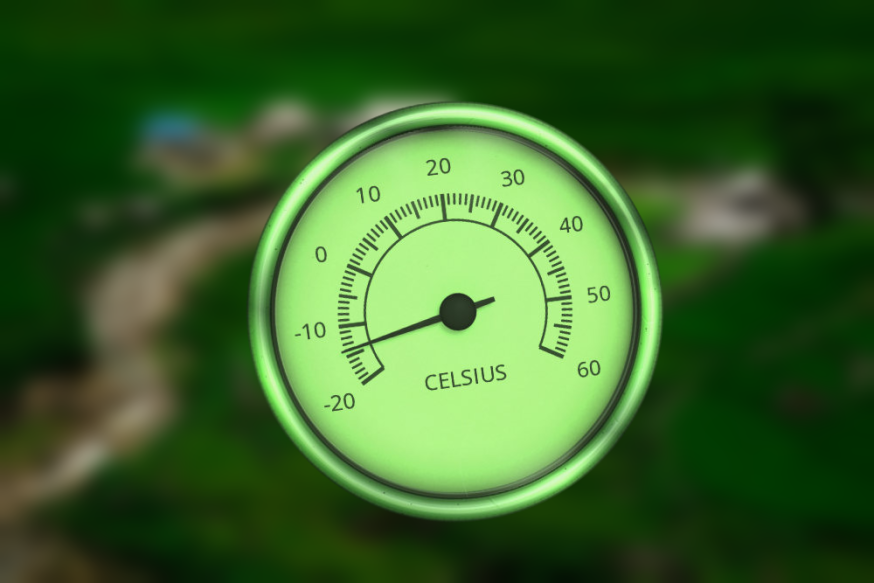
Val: -14
